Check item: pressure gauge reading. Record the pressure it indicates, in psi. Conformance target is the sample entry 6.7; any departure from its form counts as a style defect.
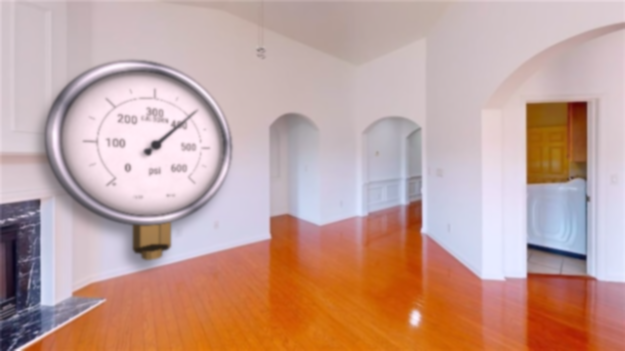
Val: 400
